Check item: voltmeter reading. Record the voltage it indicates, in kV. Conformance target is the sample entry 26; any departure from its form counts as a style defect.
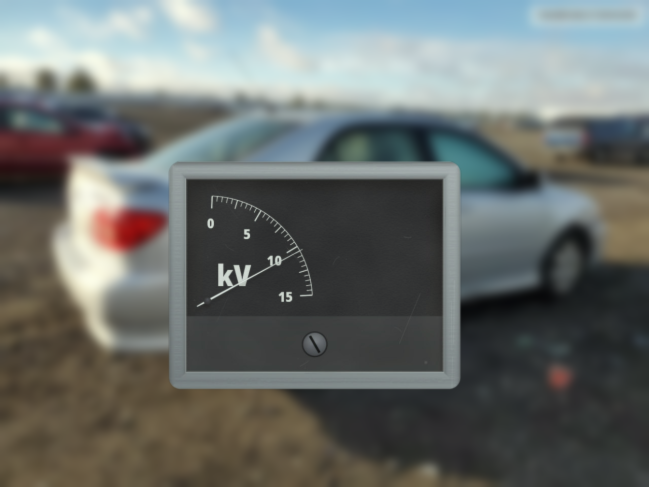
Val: 10.5
